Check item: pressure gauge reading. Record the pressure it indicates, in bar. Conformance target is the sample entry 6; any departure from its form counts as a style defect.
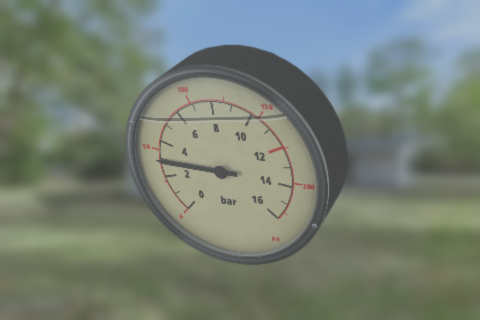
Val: 3
